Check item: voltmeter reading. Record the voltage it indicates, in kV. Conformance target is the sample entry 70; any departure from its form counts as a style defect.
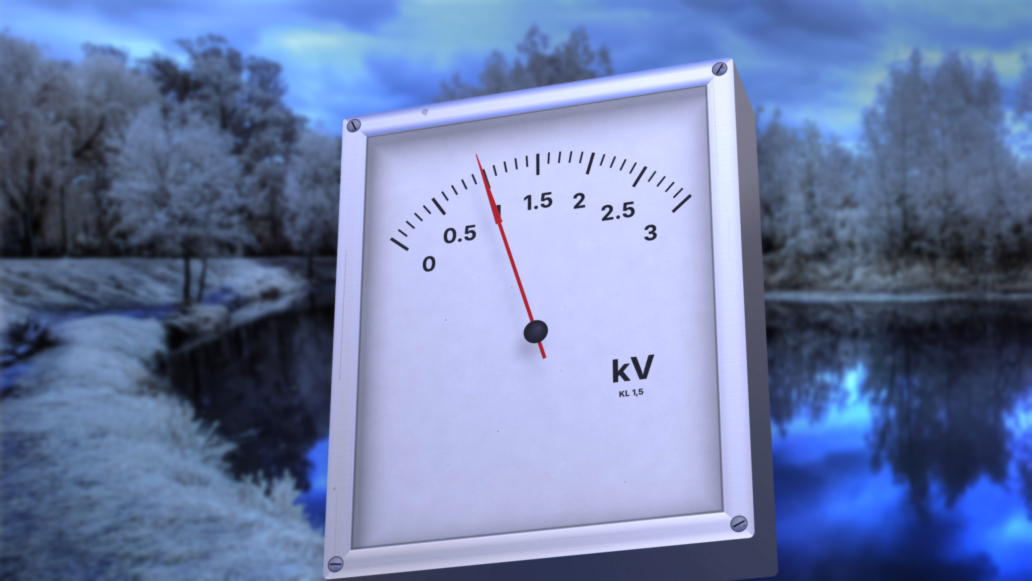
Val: 1
